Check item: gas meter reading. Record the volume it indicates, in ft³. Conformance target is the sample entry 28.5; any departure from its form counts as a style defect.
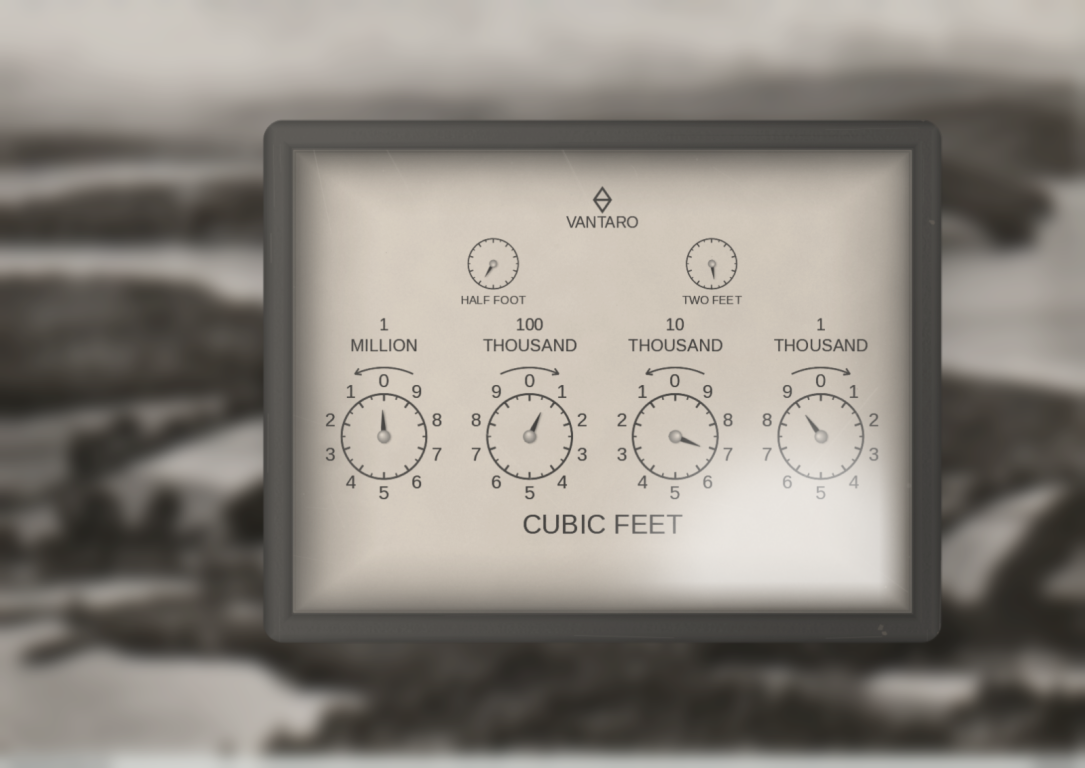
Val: 6900
